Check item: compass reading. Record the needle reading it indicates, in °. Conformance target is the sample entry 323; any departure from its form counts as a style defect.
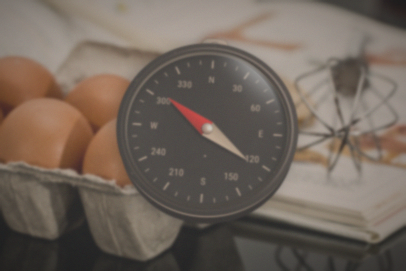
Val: 305
